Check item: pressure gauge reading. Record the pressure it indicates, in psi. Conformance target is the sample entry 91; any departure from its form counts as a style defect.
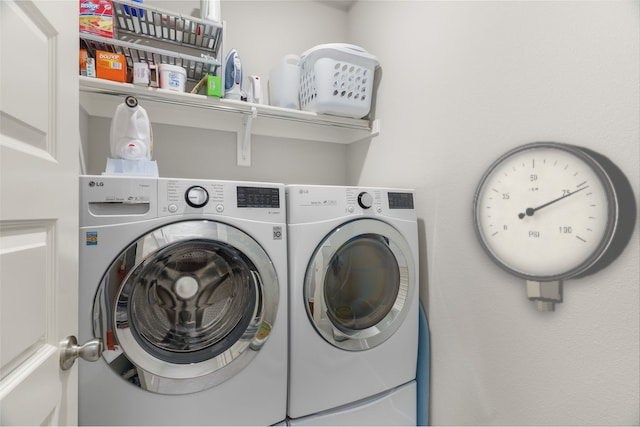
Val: 77.5
